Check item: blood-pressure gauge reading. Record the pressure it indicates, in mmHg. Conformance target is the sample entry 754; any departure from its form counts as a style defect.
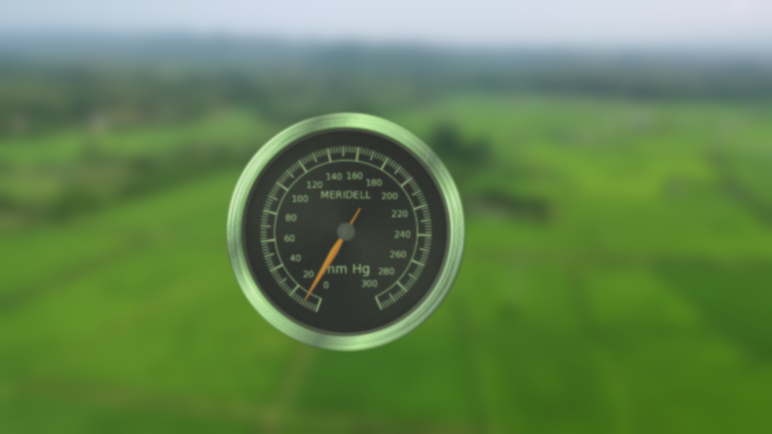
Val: 10
